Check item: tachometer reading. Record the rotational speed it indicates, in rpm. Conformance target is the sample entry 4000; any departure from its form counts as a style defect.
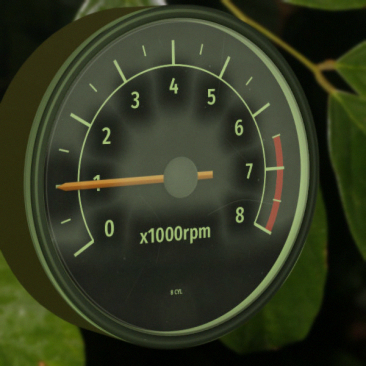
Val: 1000
